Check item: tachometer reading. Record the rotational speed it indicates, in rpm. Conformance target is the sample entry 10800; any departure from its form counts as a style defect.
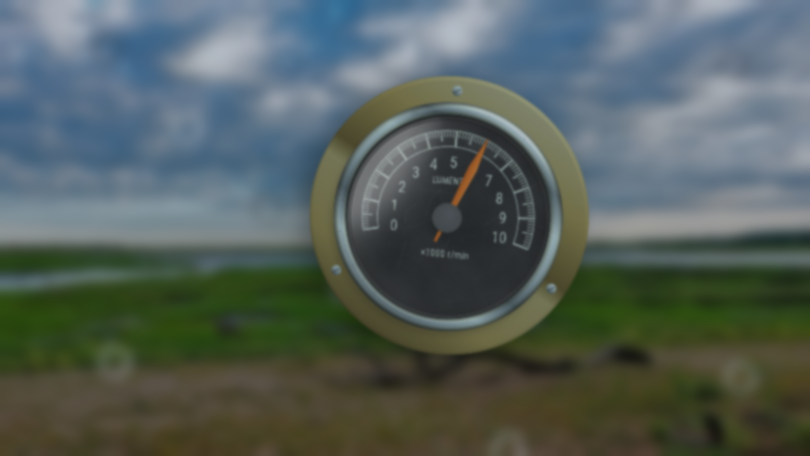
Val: 6000
